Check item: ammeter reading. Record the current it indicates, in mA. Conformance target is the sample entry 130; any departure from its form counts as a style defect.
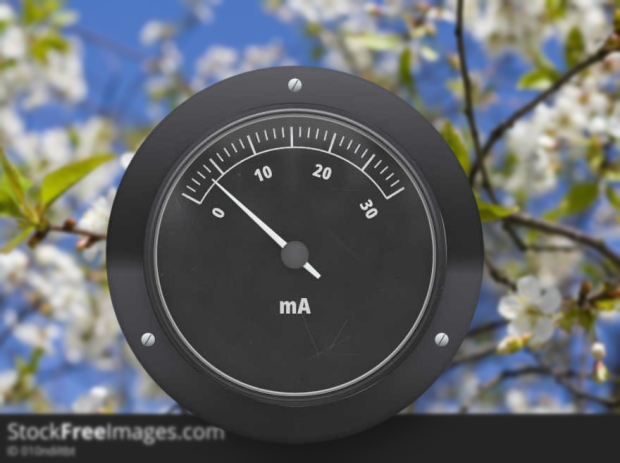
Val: 3.5
